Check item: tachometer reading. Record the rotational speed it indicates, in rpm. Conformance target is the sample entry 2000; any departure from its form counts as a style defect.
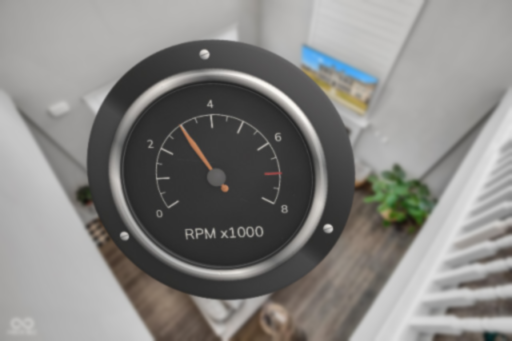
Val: 3000
